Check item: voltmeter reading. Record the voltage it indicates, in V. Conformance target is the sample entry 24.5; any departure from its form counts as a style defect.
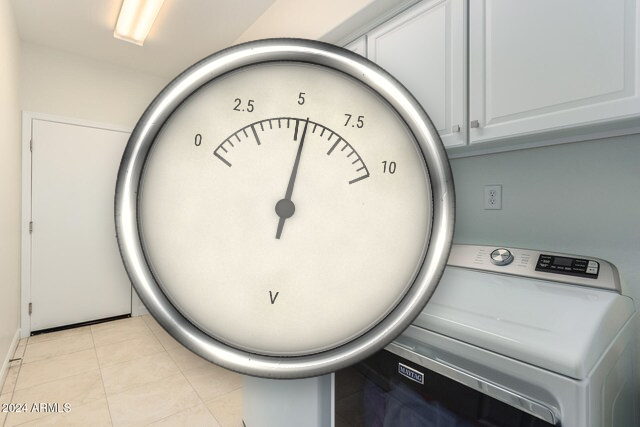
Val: 5.5
